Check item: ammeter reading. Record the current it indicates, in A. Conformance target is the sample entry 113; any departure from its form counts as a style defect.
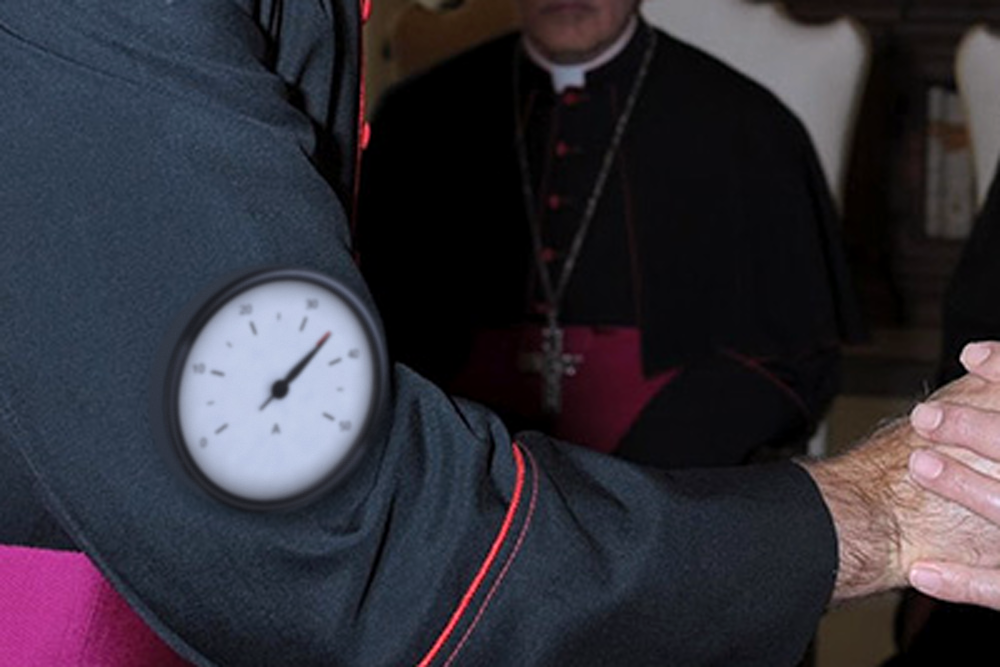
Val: 35
